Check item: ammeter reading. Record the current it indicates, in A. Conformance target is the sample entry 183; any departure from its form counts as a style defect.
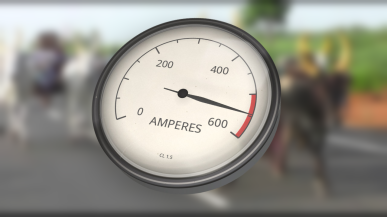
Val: 550
